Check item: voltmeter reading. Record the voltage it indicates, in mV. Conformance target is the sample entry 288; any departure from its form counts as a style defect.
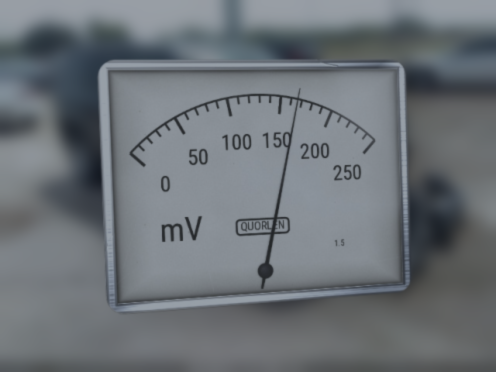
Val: 165
